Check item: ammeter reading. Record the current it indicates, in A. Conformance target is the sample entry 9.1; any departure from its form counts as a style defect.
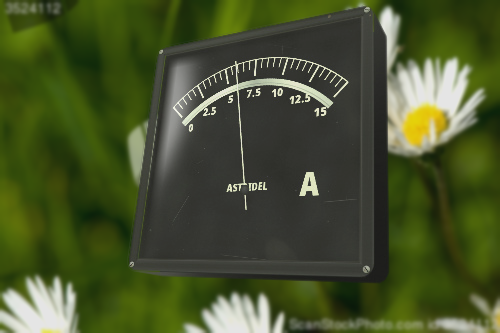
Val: 6
